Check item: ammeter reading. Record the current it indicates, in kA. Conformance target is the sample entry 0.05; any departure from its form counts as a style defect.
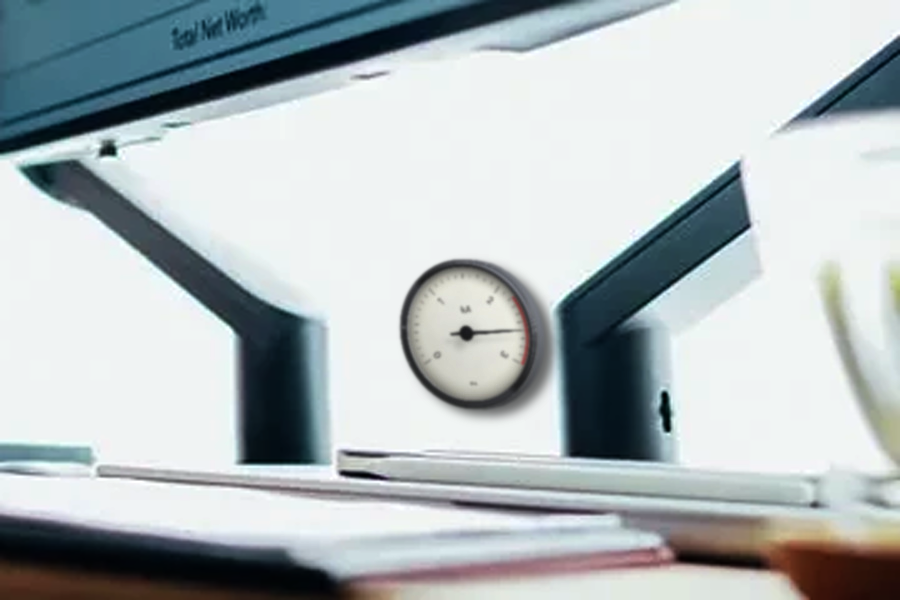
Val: 2.6
